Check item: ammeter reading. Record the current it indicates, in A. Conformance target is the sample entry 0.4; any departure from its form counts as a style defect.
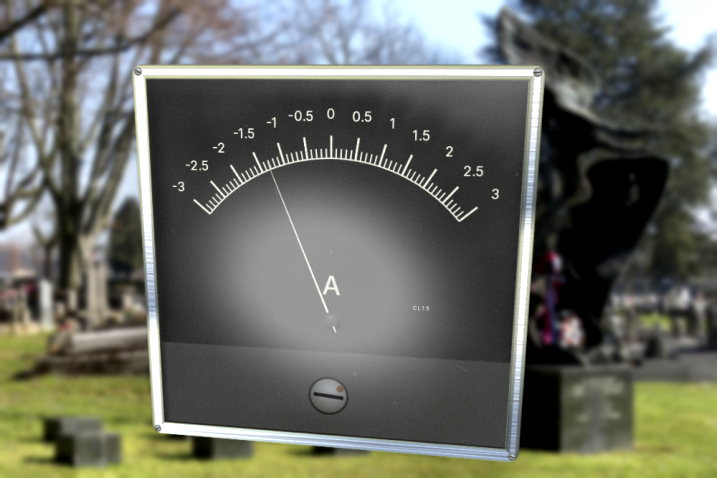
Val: -1.3
